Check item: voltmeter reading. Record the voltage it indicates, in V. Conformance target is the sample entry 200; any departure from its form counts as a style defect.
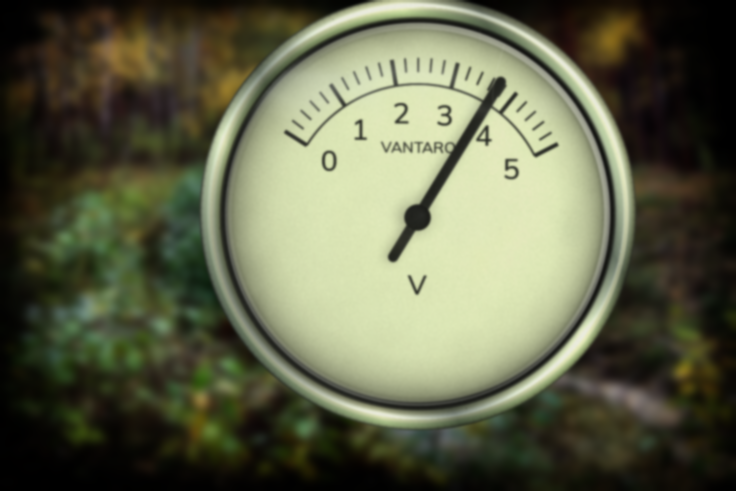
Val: 3.7
